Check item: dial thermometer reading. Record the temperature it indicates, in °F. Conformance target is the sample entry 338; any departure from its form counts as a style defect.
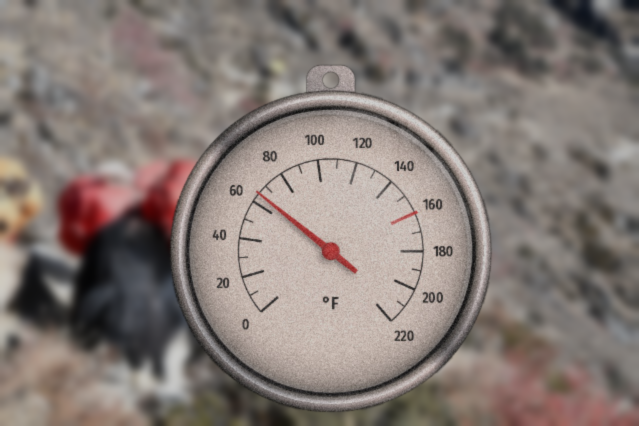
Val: 65
